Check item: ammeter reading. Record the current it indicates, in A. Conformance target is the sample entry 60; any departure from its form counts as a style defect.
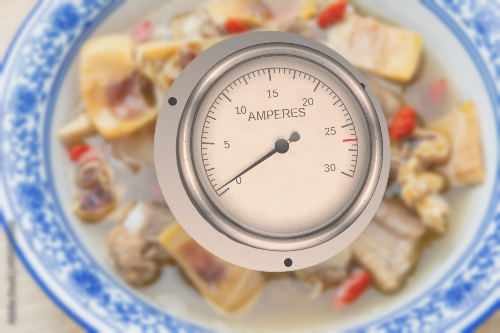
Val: 0.5
